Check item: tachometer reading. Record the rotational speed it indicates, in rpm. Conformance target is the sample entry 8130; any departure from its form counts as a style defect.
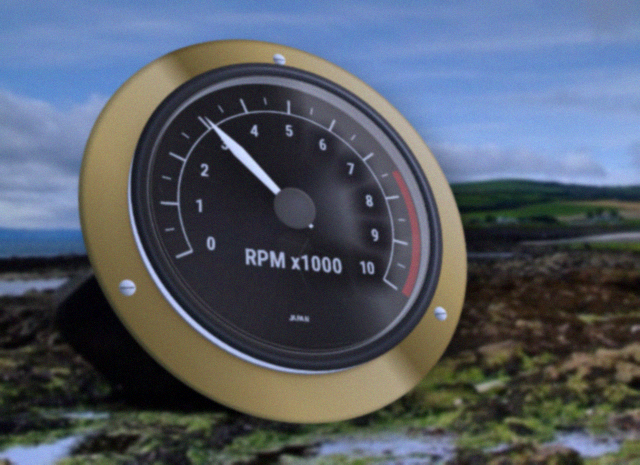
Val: 3000
